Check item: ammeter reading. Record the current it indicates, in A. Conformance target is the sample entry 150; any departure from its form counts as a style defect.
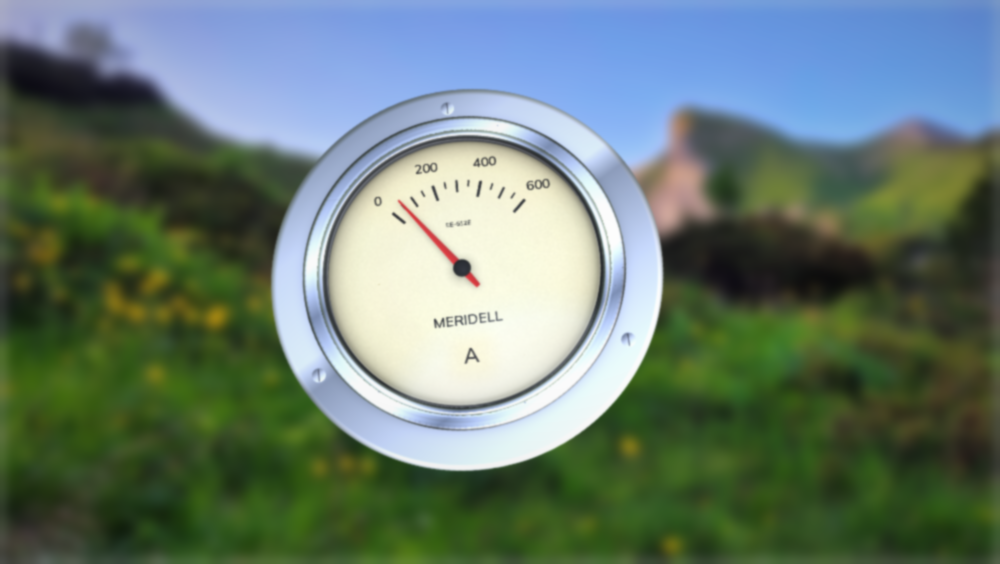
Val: 50
